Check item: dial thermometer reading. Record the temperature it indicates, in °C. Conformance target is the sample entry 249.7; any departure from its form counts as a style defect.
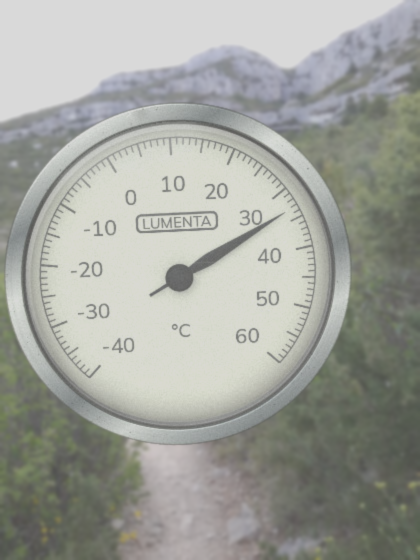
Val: 33
